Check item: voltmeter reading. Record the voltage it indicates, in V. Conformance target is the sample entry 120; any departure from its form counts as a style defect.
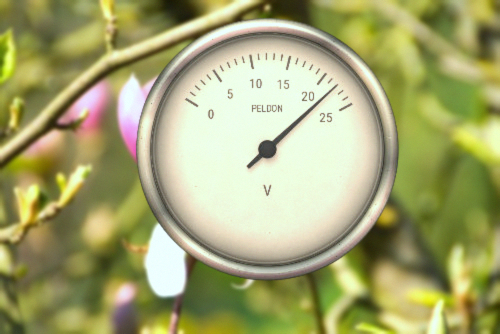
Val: 22
